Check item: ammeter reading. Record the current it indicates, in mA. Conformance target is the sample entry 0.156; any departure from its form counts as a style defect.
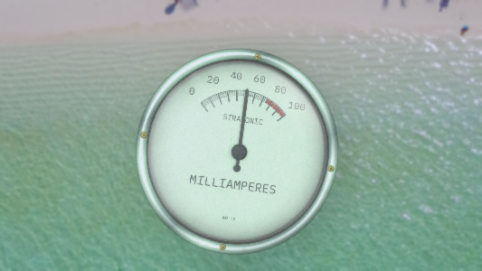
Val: 50
